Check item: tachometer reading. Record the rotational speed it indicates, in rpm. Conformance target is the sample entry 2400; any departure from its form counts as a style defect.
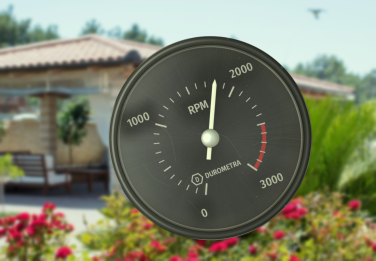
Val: 1800
